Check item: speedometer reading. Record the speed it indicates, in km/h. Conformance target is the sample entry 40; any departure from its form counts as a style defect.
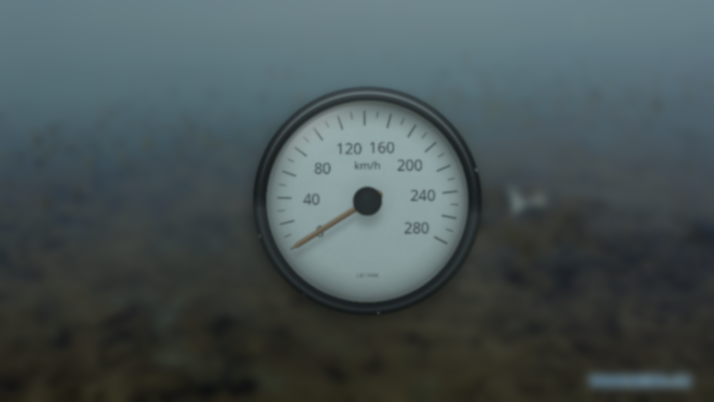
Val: 0
